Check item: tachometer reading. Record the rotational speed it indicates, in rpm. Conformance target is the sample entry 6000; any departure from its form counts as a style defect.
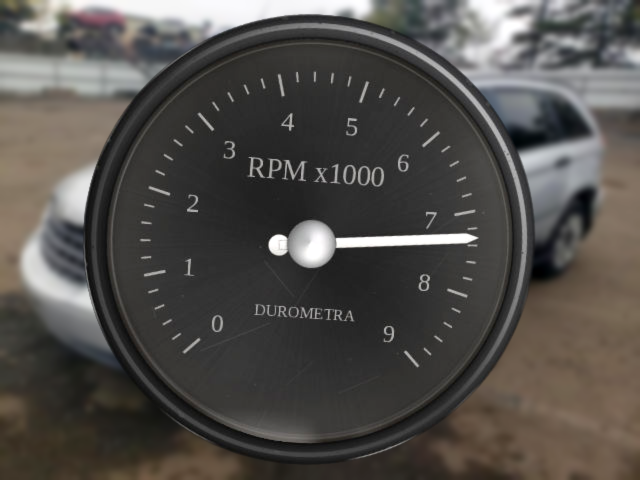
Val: 7300
